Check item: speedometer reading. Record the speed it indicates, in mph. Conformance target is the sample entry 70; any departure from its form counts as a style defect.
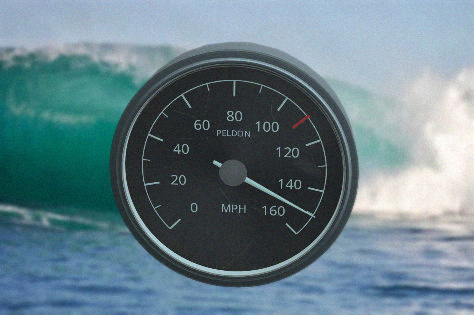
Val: 150
